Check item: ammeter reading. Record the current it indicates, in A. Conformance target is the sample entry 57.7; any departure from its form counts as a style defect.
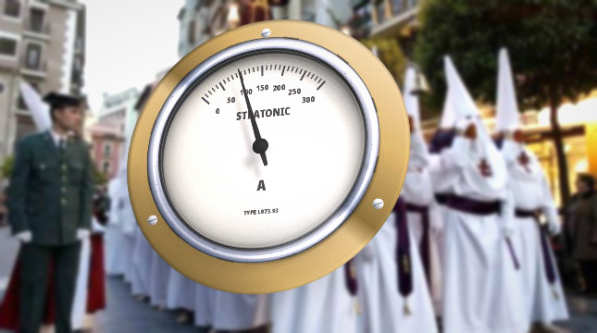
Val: 100
